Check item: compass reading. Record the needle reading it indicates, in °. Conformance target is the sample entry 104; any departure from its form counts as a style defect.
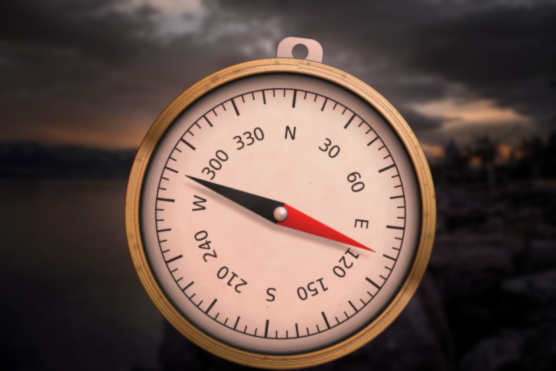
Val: 105
